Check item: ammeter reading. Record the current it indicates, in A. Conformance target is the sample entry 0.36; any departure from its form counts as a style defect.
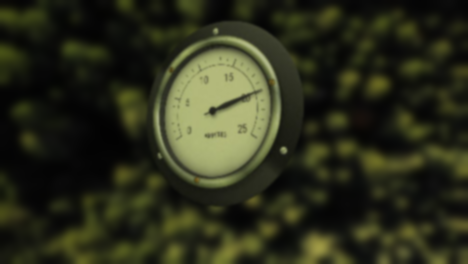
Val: 20
